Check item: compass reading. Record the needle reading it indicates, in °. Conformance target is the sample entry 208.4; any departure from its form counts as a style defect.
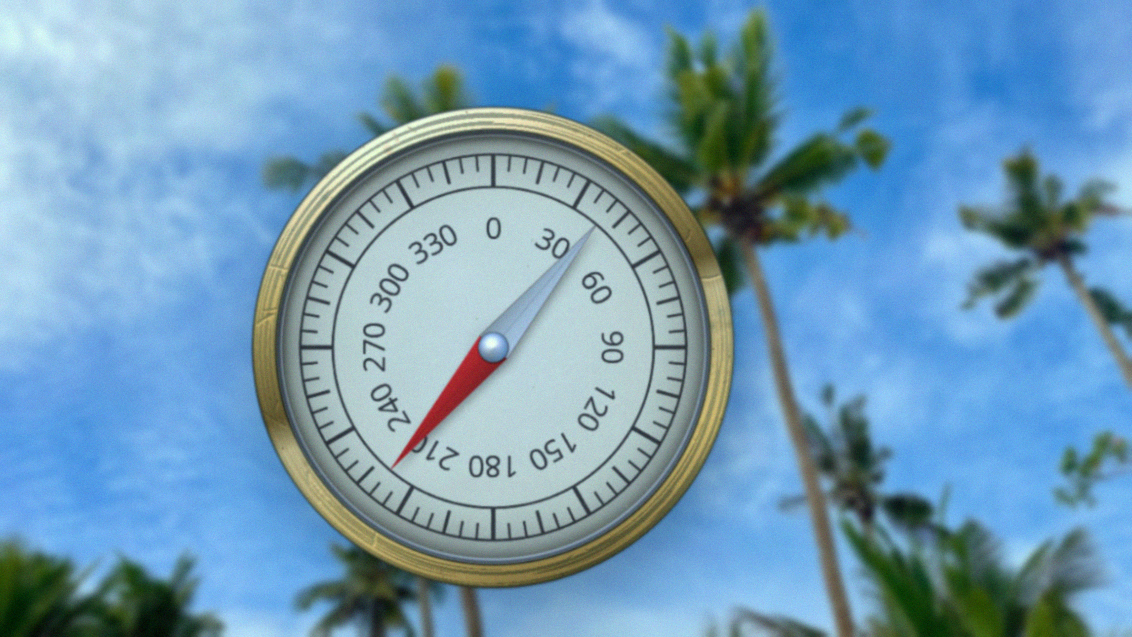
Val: 220
